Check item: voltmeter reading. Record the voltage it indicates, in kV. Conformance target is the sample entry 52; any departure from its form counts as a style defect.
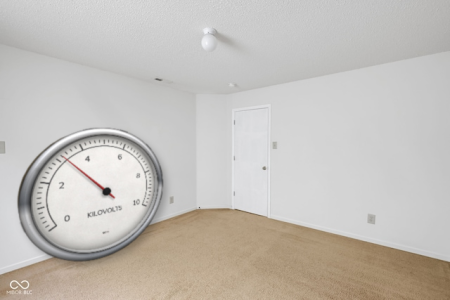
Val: 3.2
